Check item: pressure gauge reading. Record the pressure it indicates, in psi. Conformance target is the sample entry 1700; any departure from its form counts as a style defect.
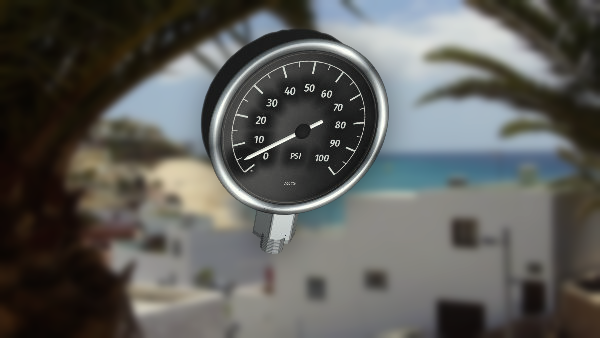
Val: 5
